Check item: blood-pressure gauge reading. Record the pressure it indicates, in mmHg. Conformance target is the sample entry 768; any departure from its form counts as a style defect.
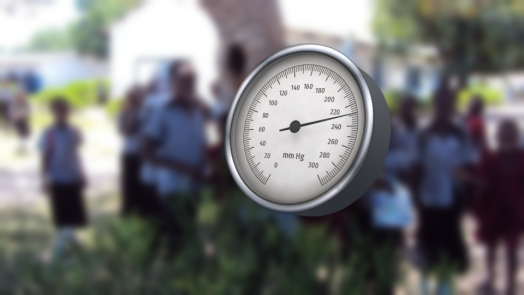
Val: 230
